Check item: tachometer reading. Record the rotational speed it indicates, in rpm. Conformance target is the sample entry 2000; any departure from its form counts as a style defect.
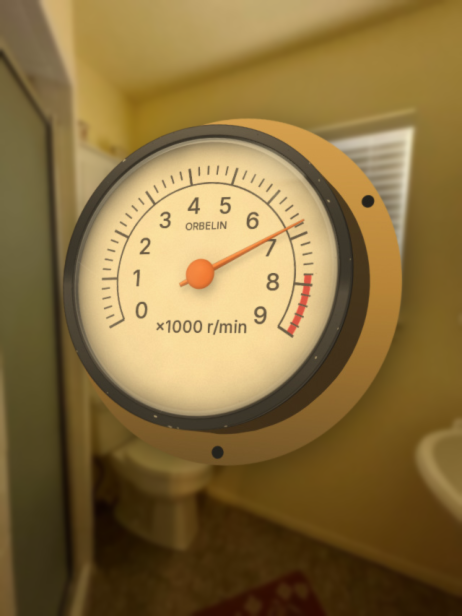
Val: 6800
